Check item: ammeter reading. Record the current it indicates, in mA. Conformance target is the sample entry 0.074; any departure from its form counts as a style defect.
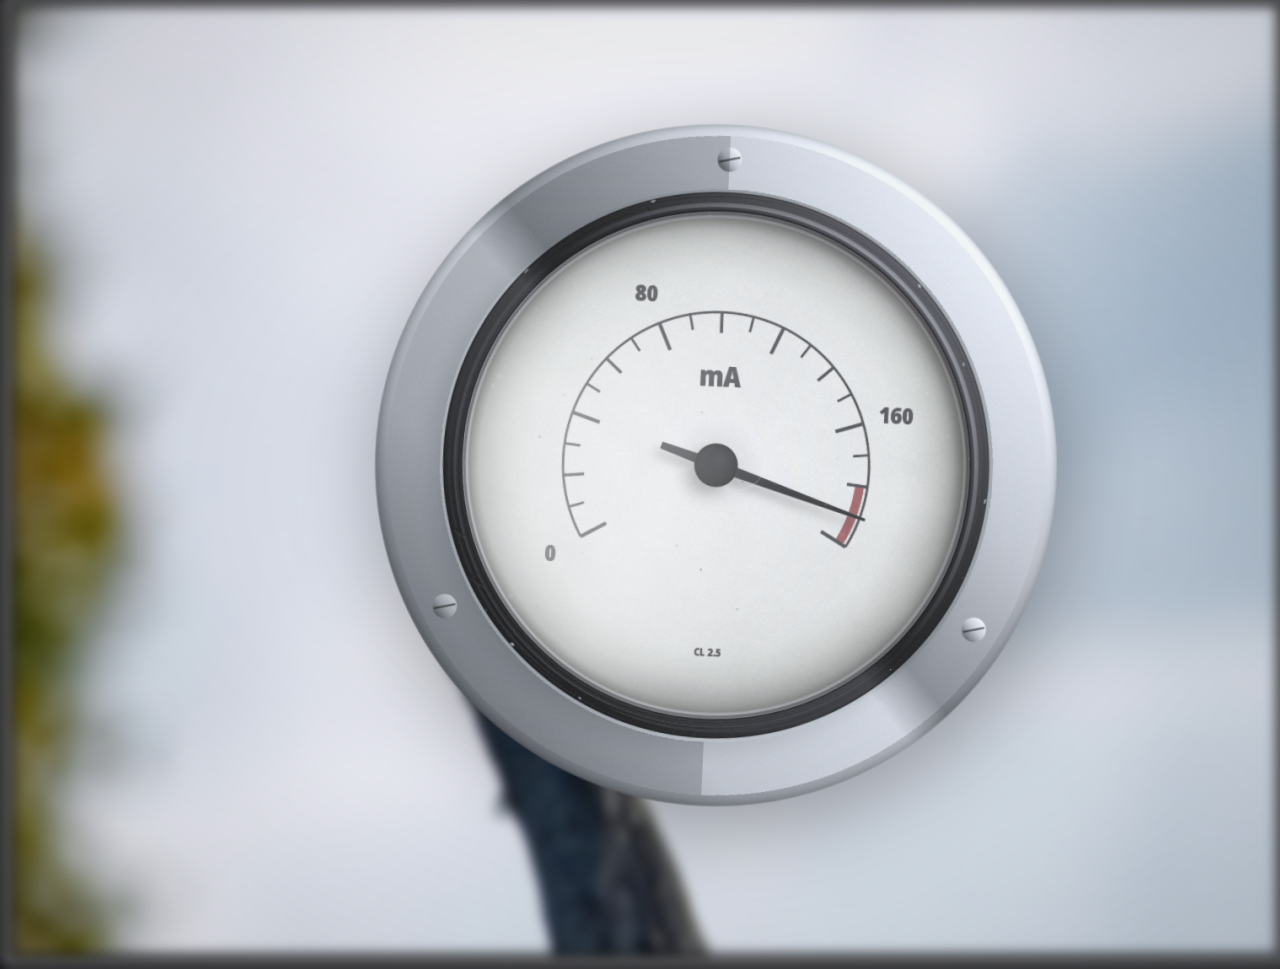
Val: 190
